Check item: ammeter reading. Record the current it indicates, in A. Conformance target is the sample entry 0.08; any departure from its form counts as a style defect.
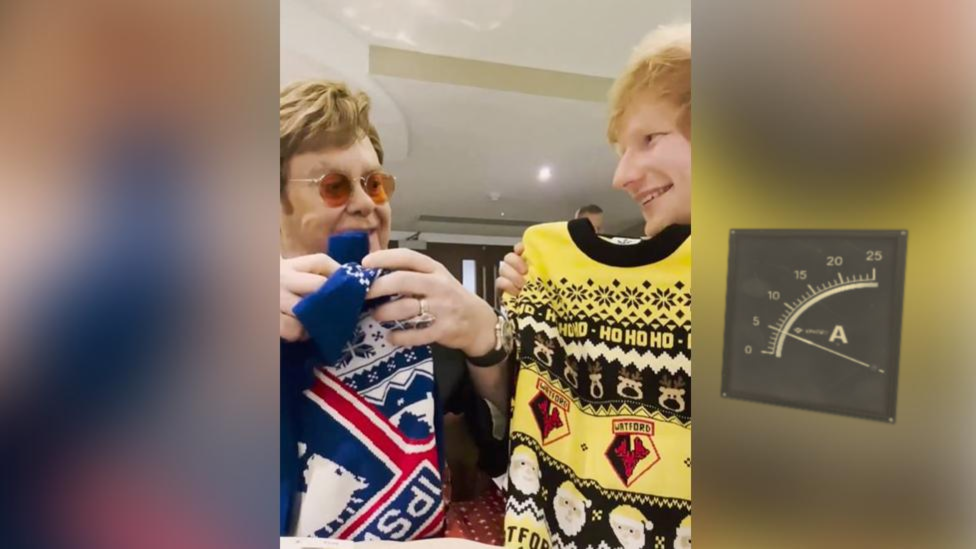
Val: 5
